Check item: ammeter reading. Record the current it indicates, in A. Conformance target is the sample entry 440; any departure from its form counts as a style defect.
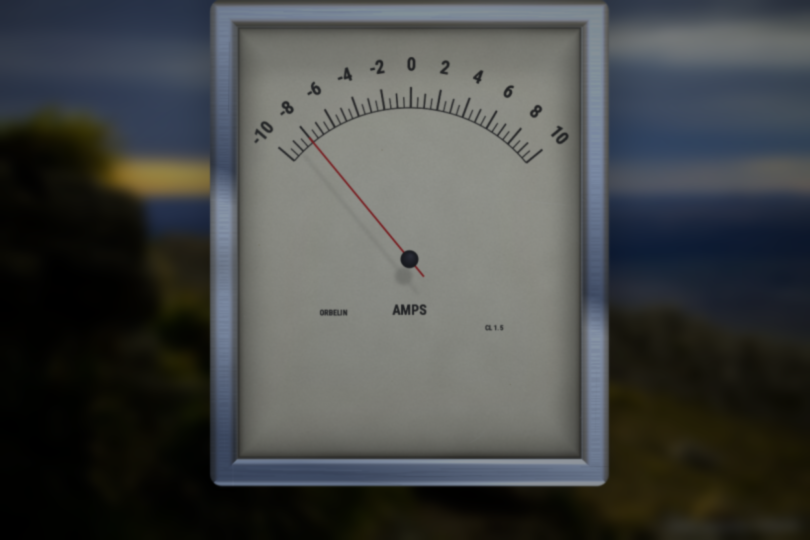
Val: -8
